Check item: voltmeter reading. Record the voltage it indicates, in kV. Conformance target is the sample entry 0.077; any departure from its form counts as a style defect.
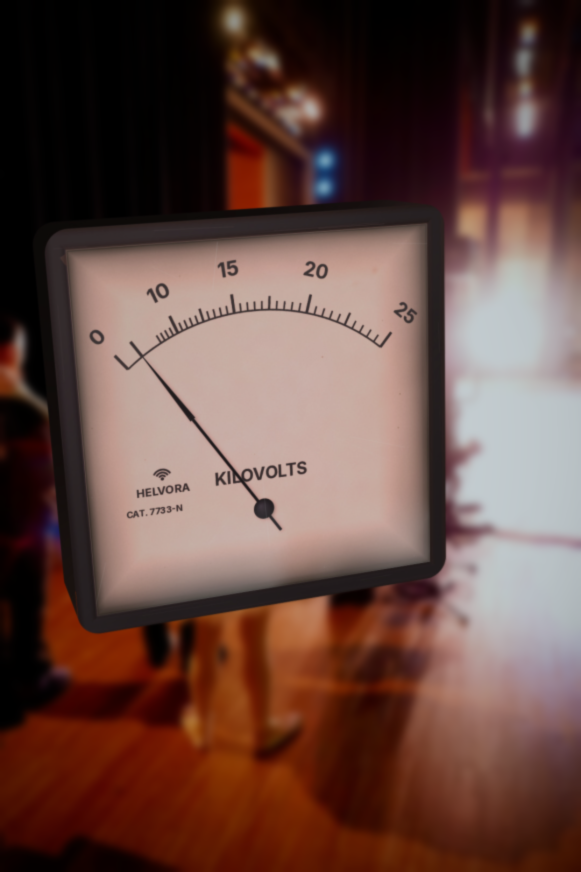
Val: 5
